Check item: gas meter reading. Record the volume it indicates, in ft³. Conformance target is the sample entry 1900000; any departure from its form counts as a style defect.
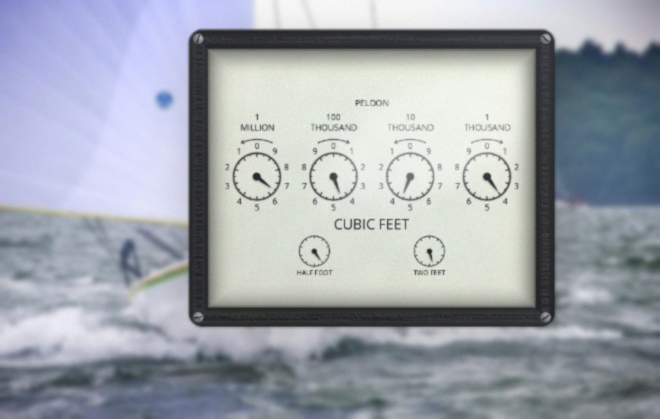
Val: 644400
